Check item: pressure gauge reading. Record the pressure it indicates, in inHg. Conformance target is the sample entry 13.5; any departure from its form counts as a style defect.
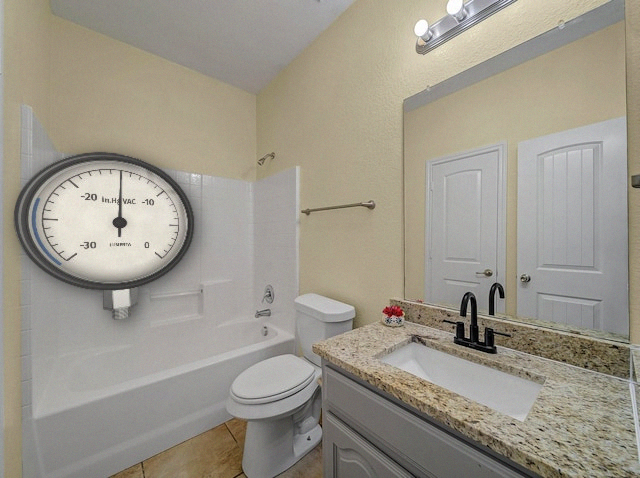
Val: -15
